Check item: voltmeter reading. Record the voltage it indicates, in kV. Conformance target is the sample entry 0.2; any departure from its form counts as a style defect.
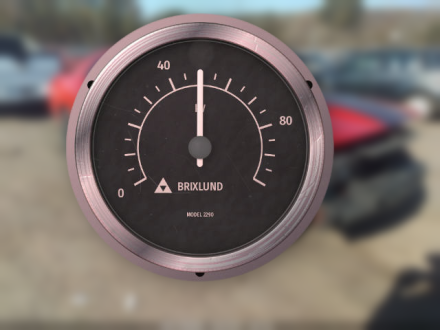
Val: 50
